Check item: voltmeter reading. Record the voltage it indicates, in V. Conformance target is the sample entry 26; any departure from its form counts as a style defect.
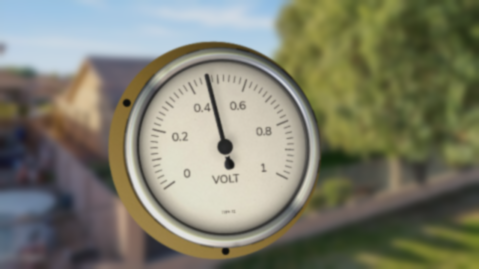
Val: 0.46
